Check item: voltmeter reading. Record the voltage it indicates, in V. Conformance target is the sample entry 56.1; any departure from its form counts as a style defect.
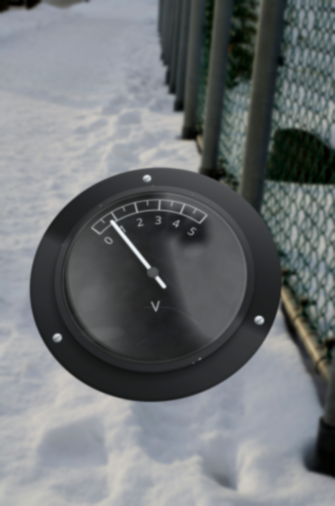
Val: 0.75
